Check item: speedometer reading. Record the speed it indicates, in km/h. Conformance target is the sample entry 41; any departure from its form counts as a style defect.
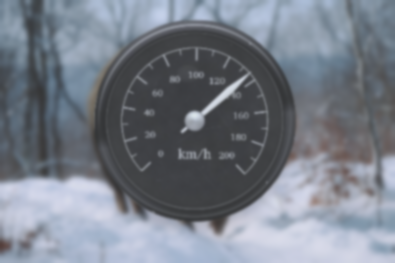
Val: 135
